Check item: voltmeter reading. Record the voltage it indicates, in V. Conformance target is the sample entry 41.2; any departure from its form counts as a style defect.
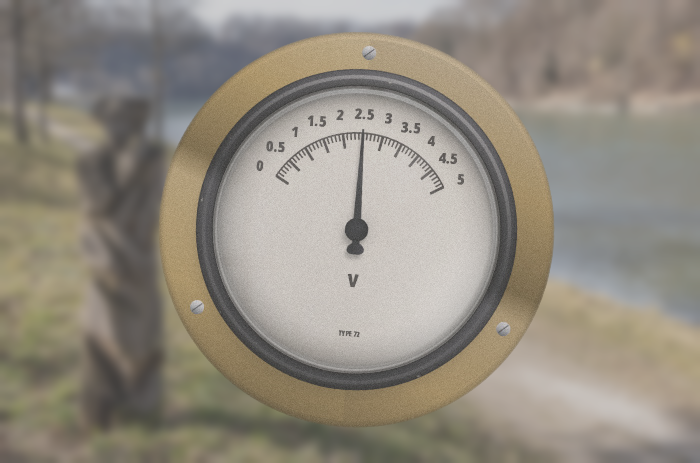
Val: 2.5
